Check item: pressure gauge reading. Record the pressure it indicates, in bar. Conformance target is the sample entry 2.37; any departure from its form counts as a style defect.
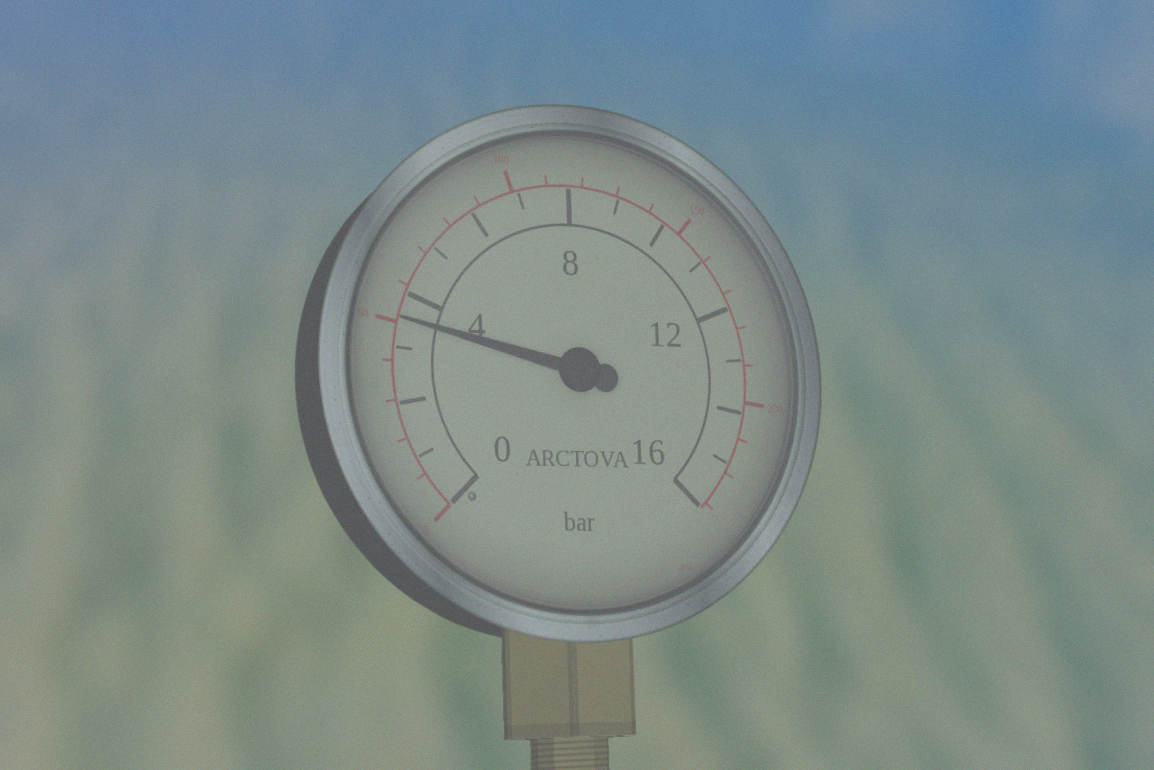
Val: 3.5
